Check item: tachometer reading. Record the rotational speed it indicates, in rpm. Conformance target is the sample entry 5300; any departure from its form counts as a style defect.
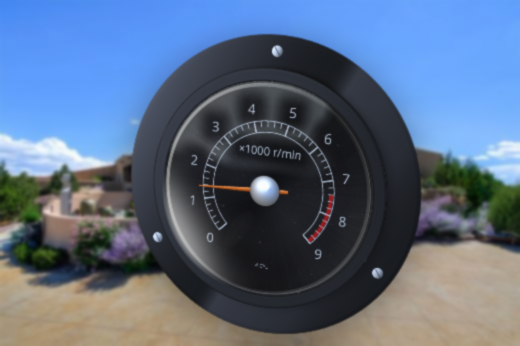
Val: 1400
